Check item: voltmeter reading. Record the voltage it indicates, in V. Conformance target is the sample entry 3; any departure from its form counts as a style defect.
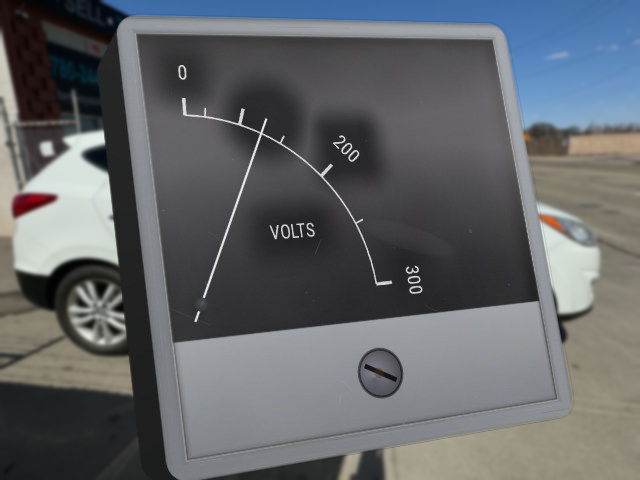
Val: 125
